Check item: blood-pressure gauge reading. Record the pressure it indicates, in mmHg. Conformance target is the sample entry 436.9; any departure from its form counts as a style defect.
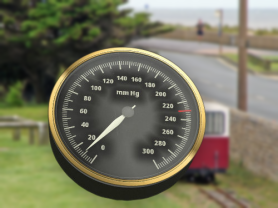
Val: 10
